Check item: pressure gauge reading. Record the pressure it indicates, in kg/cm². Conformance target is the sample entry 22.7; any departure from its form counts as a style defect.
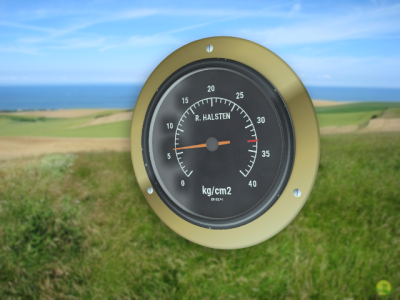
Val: 6
